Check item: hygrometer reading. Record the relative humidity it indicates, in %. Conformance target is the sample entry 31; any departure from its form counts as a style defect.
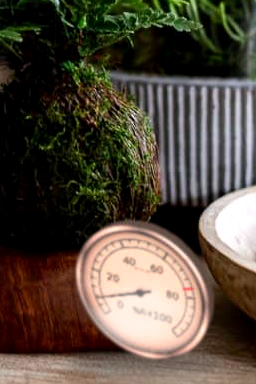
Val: 8
